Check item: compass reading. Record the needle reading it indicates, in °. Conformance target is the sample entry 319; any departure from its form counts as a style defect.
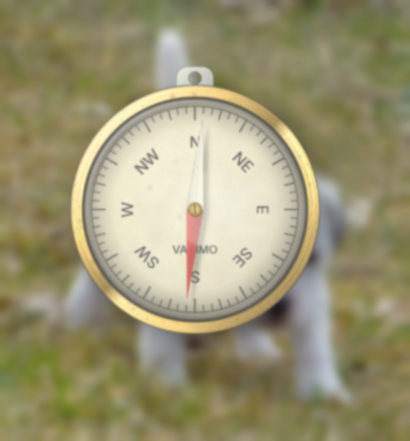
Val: 185
